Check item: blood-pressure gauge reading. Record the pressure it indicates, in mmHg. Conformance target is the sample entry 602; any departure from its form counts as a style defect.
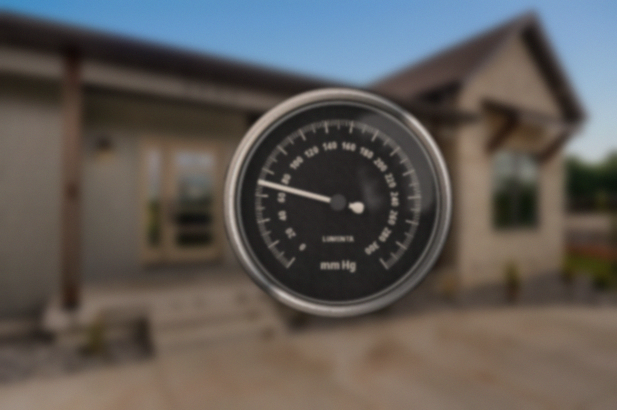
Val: 70
